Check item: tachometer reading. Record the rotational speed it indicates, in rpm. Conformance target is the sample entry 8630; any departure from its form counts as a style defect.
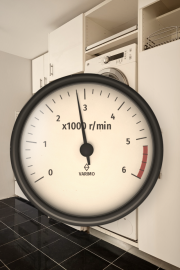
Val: 2800
